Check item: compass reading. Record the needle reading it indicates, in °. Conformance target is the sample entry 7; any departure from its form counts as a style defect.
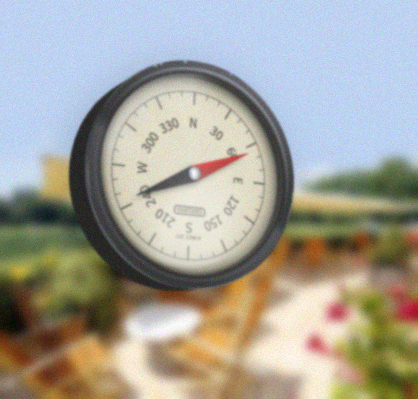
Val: 65
